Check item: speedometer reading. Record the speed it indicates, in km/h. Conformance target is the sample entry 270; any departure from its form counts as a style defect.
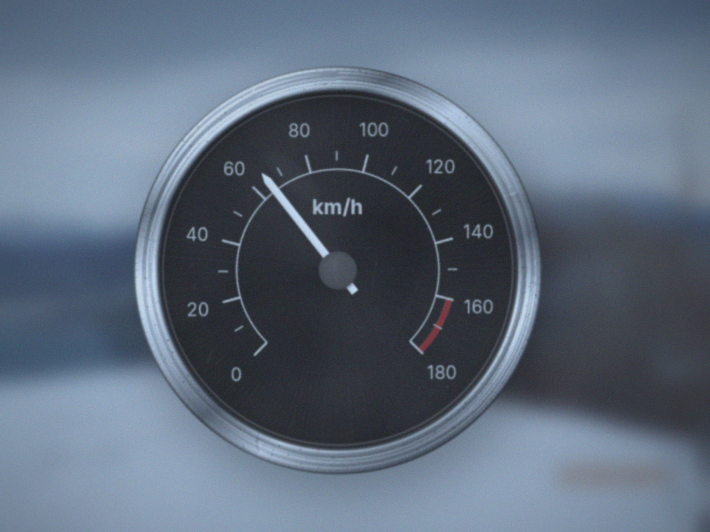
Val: 65
